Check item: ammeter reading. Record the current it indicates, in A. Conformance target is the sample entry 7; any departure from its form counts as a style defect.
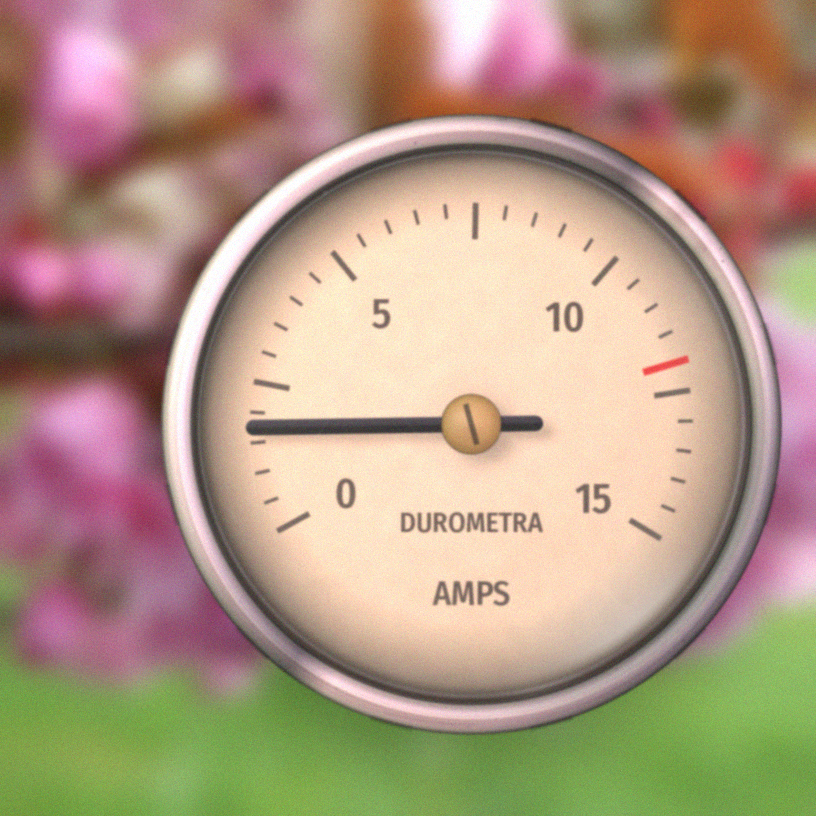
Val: 1.75
